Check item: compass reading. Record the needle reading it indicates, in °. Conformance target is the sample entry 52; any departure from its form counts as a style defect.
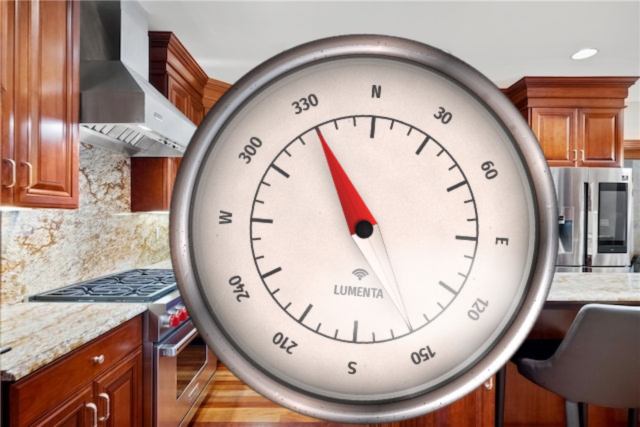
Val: 330
